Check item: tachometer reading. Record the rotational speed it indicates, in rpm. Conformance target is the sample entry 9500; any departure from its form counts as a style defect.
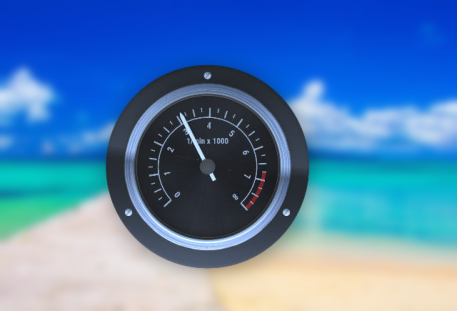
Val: 3125
